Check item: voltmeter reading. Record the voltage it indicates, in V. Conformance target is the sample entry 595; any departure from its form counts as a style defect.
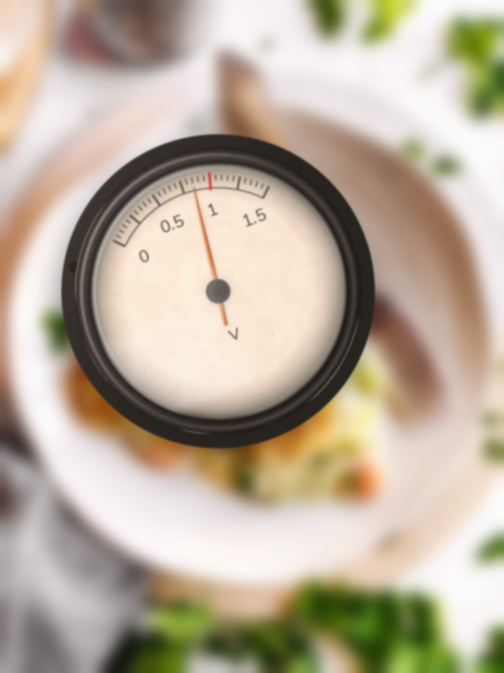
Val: 0.85
